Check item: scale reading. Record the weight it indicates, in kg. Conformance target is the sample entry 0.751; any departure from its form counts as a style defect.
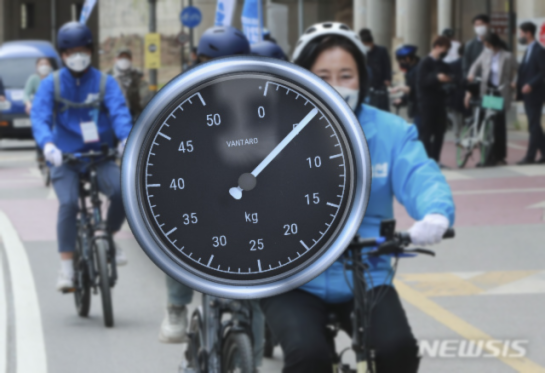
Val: 5
